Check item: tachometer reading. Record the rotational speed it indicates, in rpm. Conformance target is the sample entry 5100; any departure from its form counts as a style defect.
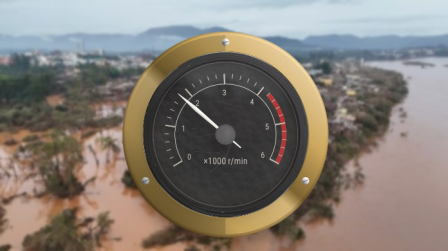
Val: 1800
